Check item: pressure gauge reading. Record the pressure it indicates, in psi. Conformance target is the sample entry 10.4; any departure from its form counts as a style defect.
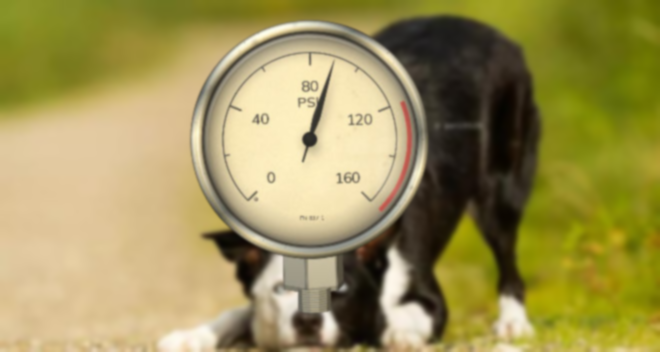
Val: 90
